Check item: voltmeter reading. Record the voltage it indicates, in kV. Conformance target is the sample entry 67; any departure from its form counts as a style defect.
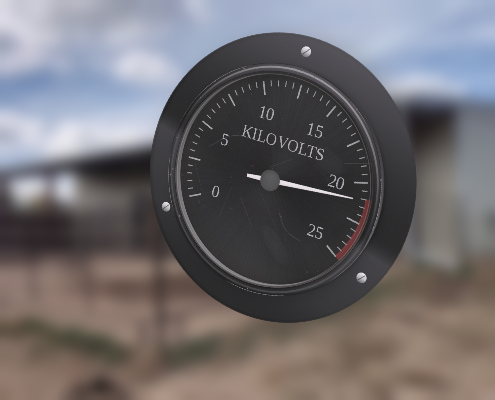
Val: 21
